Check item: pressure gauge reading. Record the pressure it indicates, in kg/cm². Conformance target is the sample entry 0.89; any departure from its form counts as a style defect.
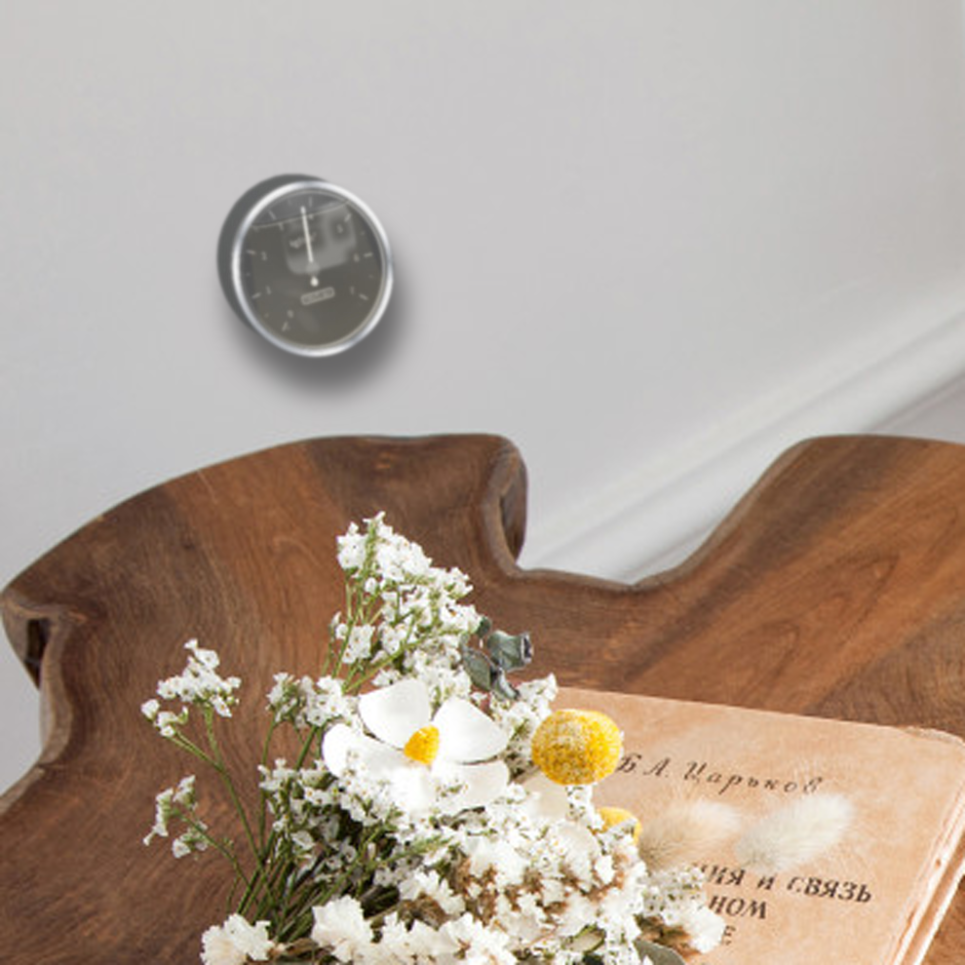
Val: 3.75
